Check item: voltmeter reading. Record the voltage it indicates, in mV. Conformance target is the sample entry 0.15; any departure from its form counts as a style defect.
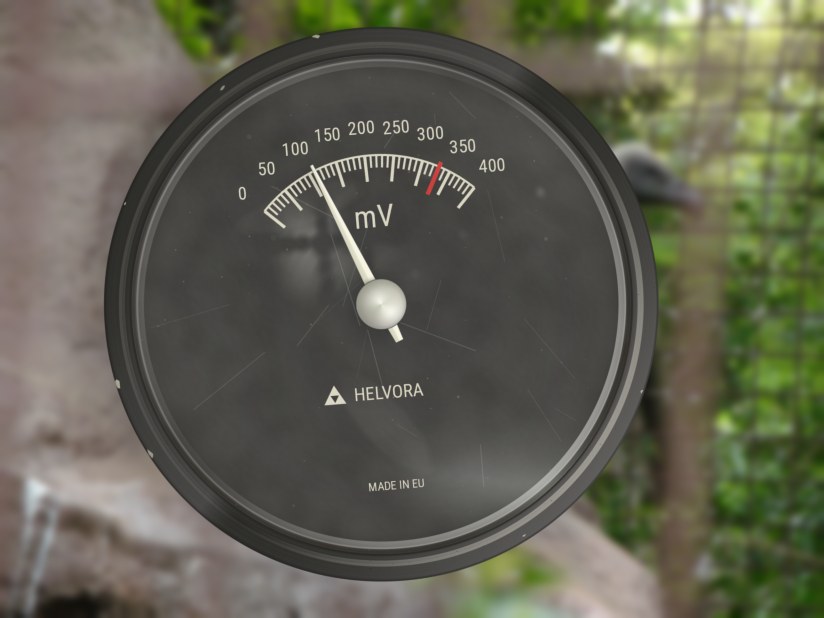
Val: 110
